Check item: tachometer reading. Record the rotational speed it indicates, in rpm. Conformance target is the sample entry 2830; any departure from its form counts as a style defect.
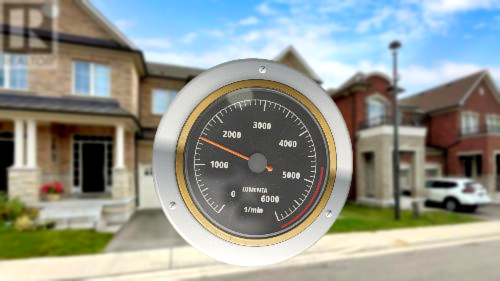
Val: 1500
